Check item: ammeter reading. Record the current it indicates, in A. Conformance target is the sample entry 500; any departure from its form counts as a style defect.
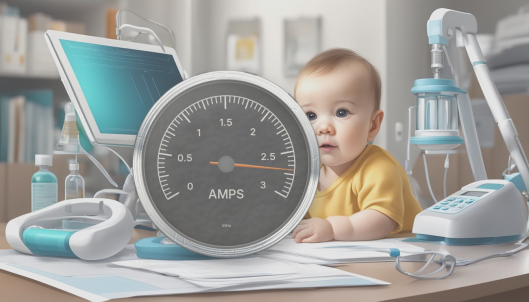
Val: 2.7
